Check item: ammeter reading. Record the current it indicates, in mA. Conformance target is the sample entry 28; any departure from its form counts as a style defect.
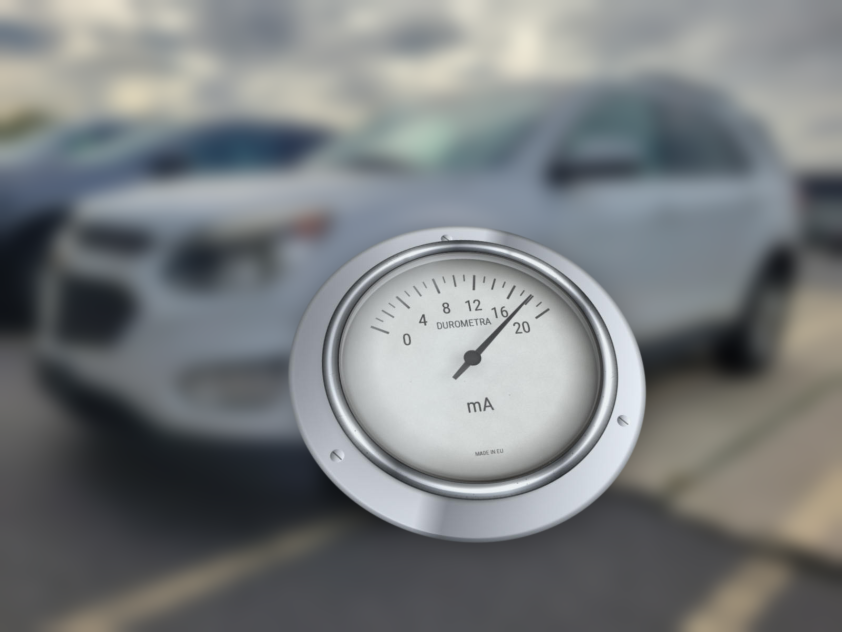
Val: 18
